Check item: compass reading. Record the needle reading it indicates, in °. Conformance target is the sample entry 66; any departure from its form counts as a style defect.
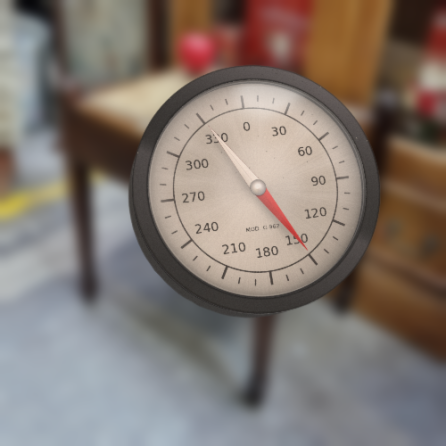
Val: 150
